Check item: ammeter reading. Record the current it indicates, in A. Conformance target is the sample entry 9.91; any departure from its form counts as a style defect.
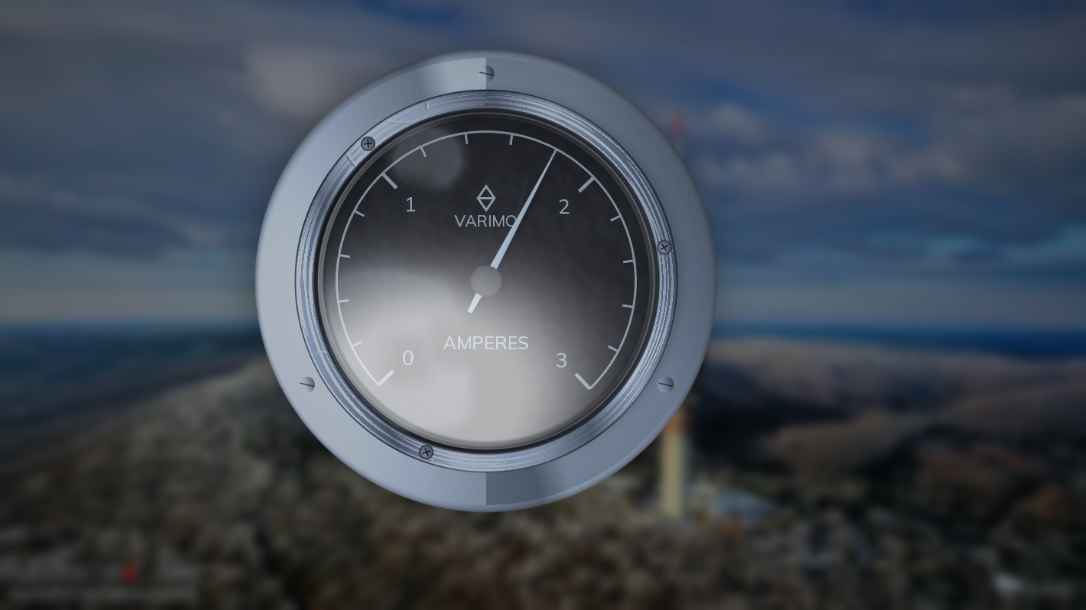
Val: 1.8
